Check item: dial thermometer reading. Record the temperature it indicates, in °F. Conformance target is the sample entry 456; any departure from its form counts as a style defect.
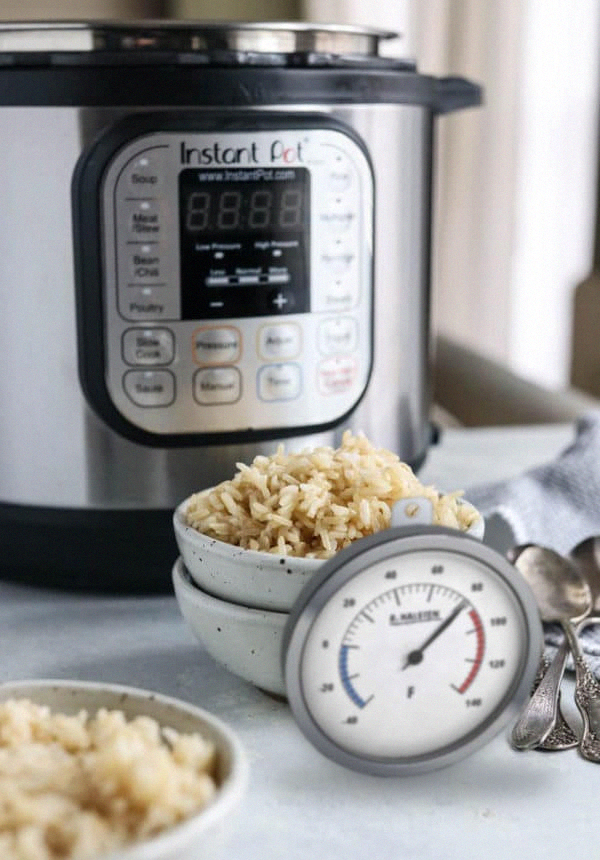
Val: 80
